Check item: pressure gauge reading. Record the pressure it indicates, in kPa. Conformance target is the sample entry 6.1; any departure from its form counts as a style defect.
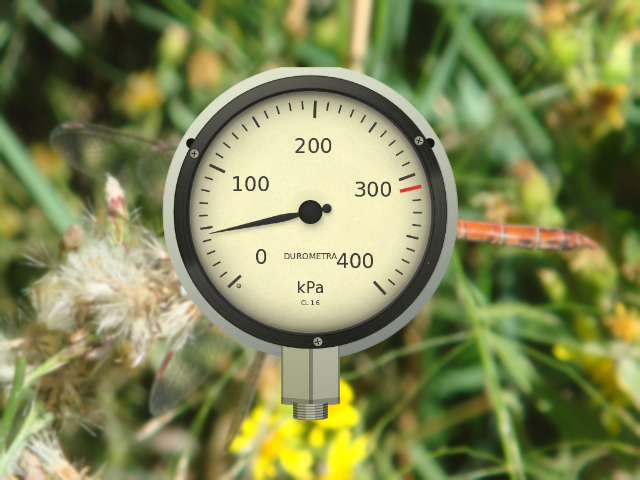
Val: 45
